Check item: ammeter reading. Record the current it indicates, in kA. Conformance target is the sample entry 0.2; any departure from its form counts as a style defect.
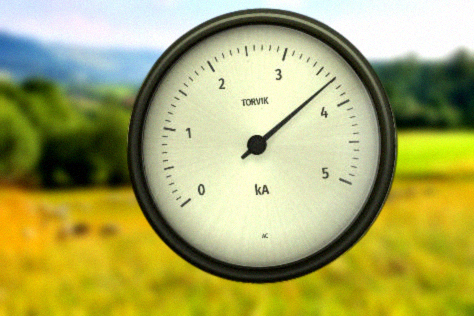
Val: 3.7
